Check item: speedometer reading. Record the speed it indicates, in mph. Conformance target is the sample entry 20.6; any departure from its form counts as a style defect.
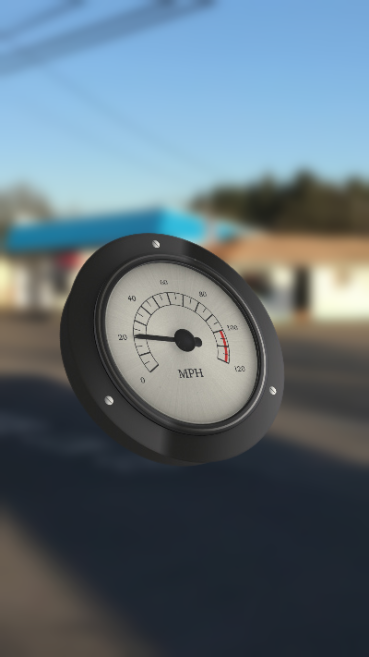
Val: 20
